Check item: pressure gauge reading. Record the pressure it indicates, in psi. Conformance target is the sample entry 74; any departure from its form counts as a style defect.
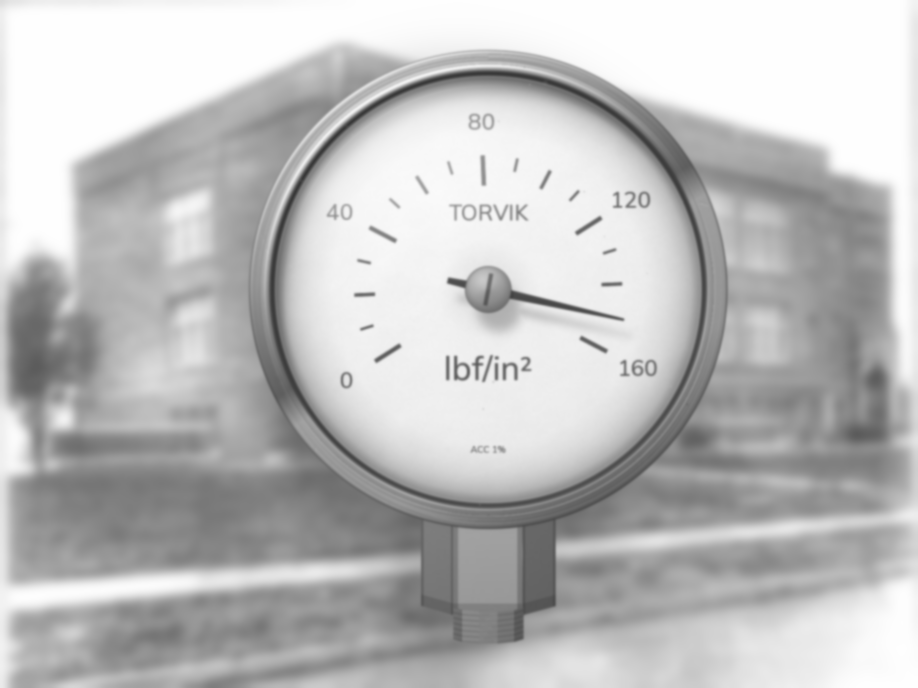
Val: 150
